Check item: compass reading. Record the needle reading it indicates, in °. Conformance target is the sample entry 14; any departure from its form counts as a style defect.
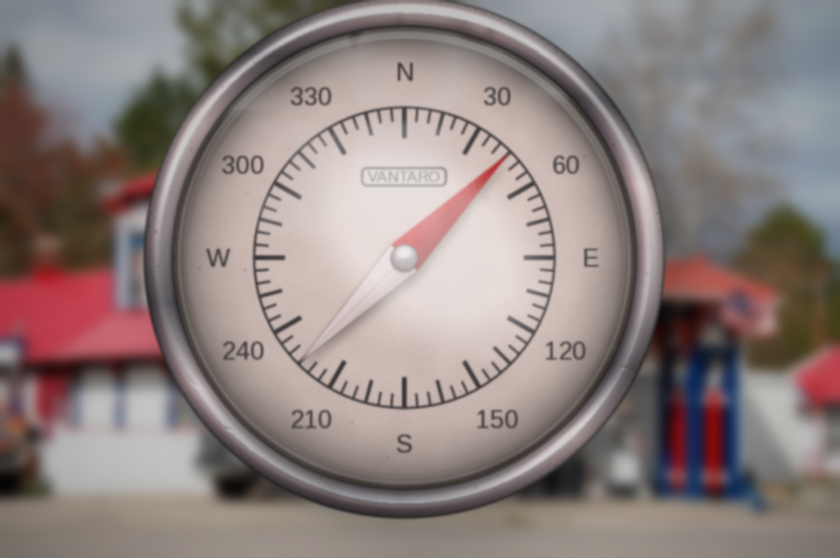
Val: 45
